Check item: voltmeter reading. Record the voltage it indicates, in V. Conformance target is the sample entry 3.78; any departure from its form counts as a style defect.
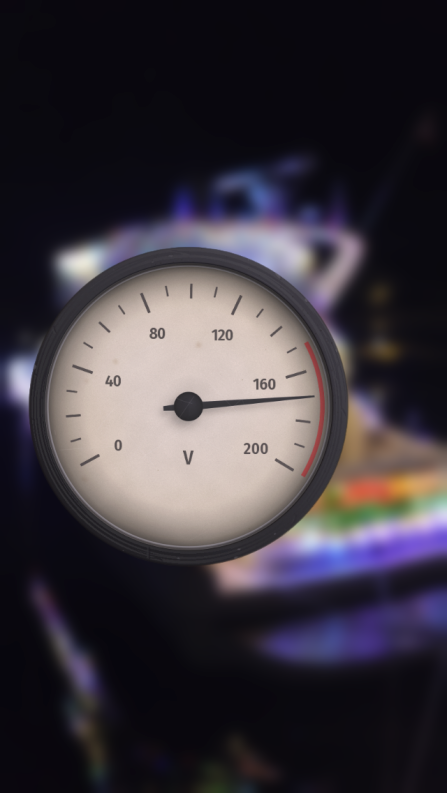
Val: 170
